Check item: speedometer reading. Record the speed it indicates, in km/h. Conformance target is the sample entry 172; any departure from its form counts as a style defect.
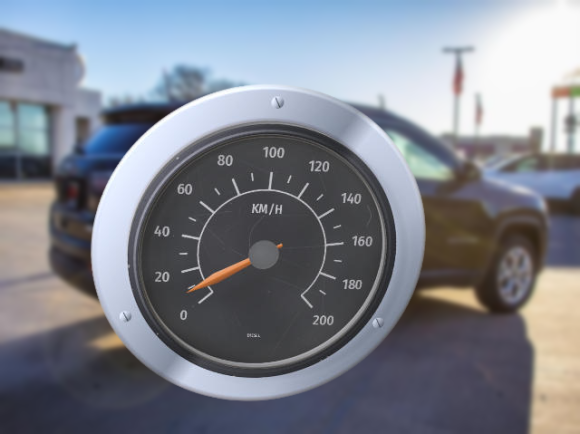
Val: 10
